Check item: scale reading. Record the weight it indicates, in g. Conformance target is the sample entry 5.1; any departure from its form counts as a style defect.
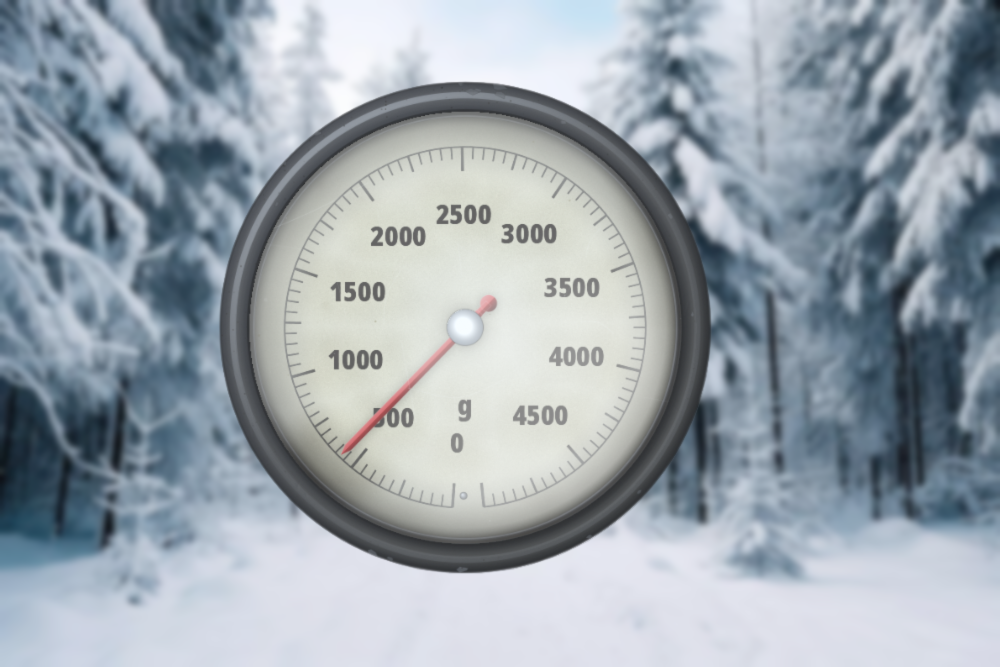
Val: 575
